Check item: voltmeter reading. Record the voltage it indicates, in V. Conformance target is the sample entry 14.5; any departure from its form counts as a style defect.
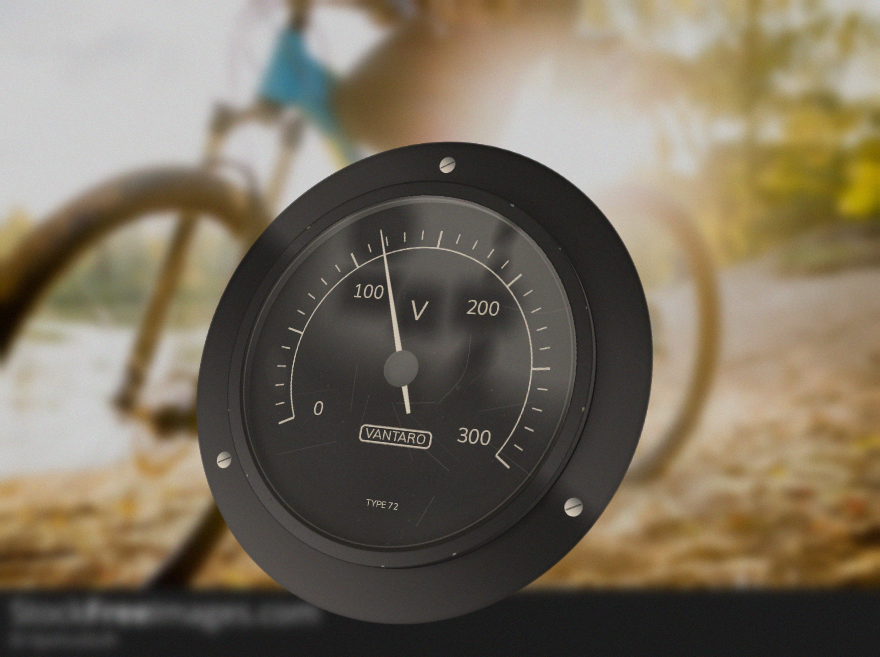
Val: 120
